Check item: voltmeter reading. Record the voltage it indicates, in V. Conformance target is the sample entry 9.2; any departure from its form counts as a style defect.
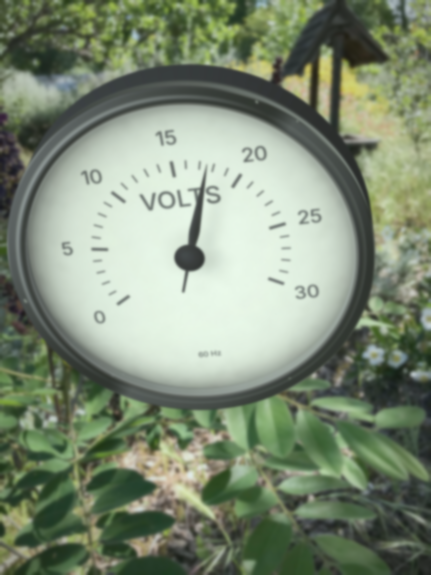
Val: 17.5
